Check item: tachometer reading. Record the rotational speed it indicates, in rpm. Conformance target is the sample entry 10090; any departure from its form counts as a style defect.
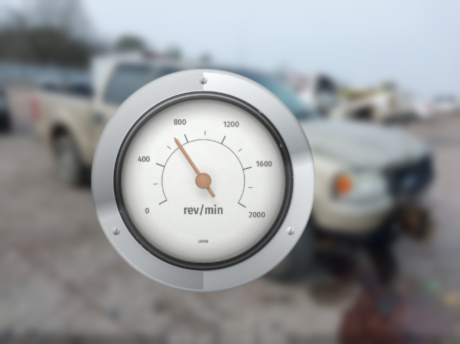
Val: 700
